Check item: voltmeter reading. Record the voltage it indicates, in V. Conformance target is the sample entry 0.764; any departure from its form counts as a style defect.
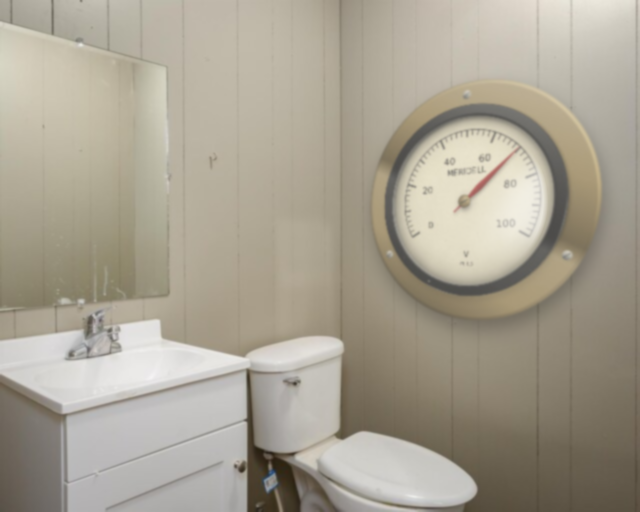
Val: 70
